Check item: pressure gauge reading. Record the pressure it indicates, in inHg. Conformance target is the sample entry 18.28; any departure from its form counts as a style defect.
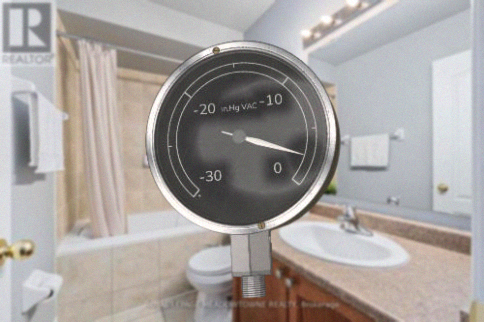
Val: -2.5
